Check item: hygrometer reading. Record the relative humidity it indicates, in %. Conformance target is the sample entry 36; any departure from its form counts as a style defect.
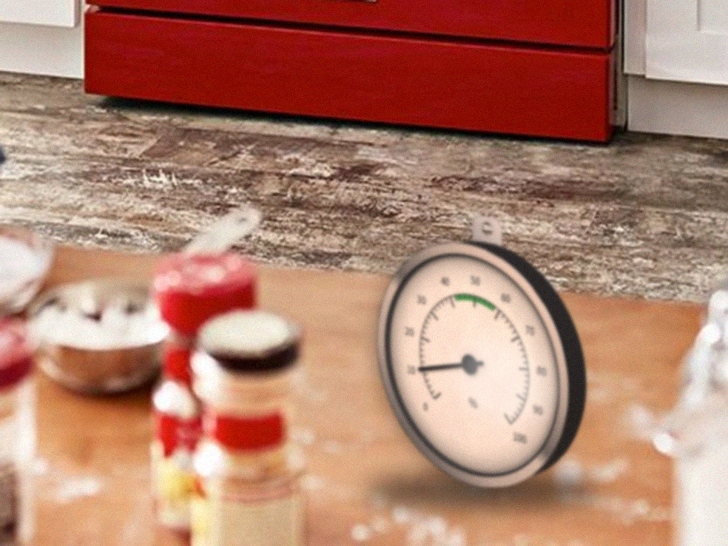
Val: 10
